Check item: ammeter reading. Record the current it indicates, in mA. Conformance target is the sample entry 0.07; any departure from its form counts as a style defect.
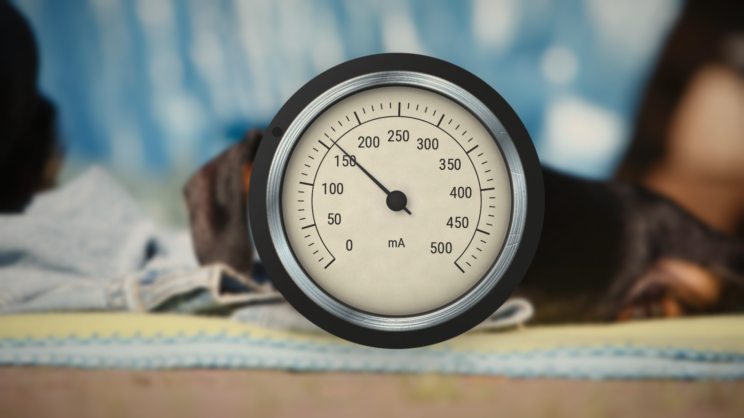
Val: 160
